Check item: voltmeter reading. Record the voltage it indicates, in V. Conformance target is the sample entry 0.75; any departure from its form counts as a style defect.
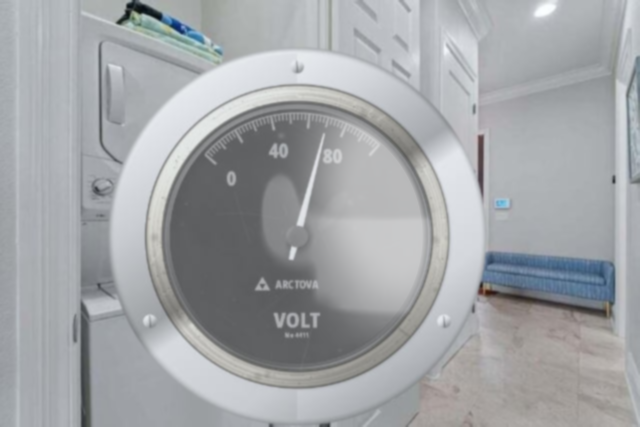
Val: 70
